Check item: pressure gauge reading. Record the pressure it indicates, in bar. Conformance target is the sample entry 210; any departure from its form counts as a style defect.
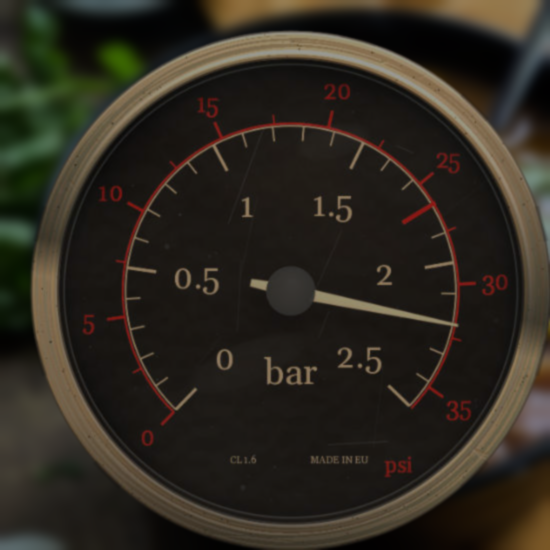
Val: 2.2
